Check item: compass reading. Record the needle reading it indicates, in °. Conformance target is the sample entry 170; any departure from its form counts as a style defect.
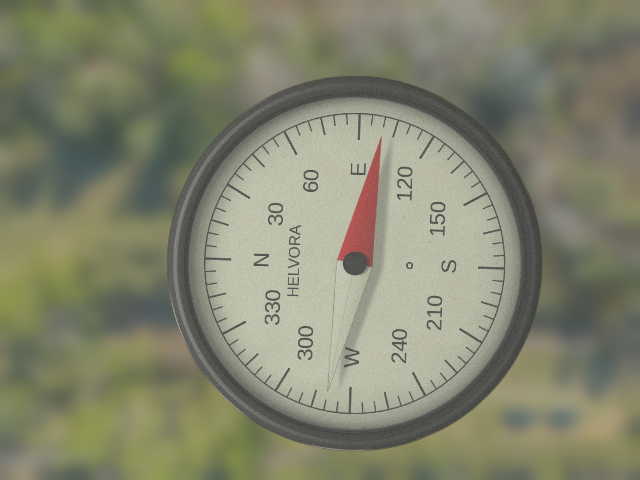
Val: 100
